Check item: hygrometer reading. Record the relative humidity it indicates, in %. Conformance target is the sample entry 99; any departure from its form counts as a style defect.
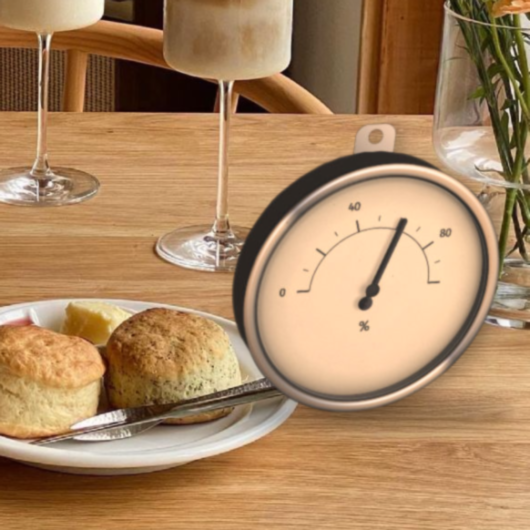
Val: 60
